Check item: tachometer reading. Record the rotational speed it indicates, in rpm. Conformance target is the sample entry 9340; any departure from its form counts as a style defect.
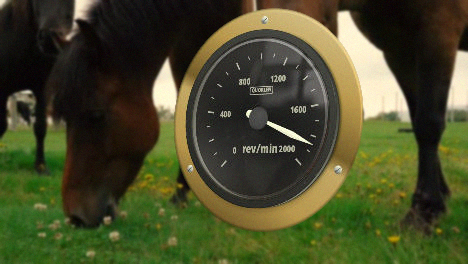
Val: 1850
